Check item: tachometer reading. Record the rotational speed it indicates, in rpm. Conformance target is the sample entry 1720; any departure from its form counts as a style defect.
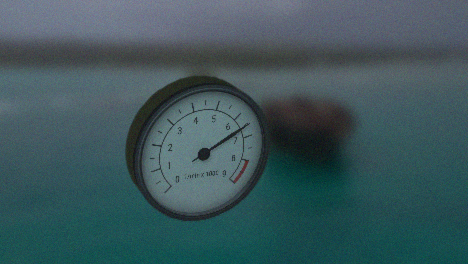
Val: 6500
